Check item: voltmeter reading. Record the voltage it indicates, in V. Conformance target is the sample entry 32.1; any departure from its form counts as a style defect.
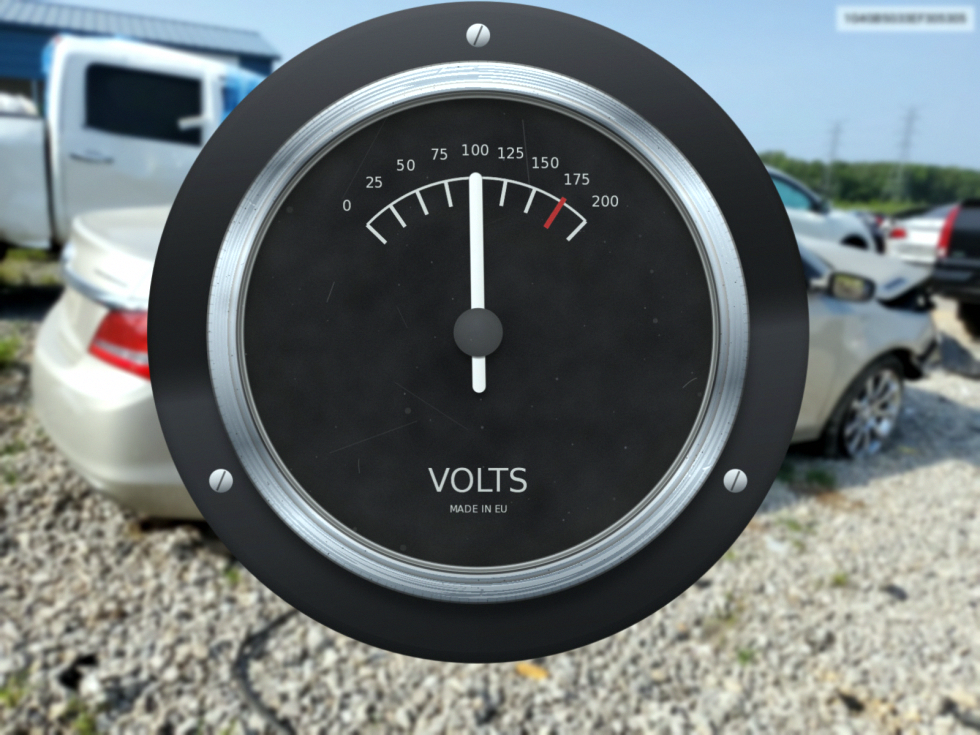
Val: 100
